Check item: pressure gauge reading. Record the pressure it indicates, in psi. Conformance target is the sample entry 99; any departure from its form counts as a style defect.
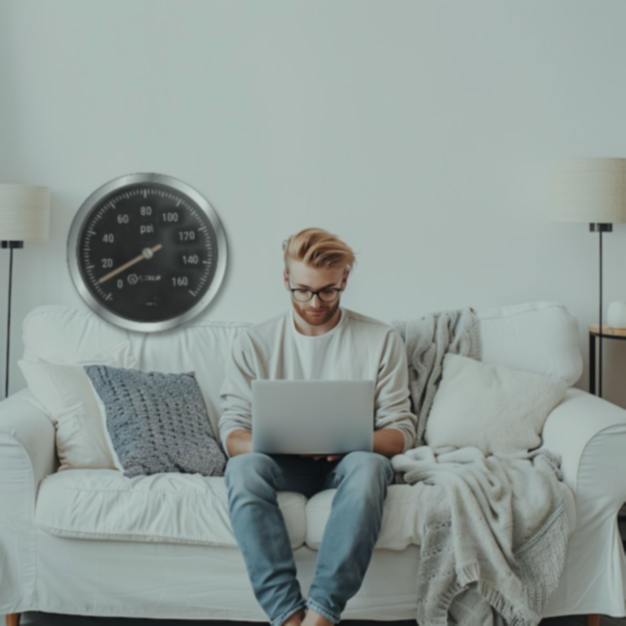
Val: 10
